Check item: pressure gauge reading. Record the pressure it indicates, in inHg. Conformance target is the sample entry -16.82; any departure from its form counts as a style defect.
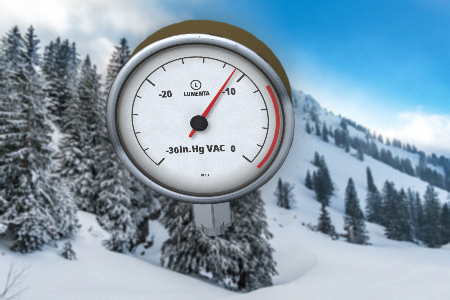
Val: -11
